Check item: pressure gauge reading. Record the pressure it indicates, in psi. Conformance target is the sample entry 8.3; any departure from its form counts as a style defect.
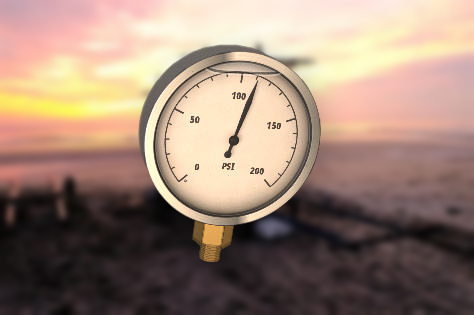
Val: 110
